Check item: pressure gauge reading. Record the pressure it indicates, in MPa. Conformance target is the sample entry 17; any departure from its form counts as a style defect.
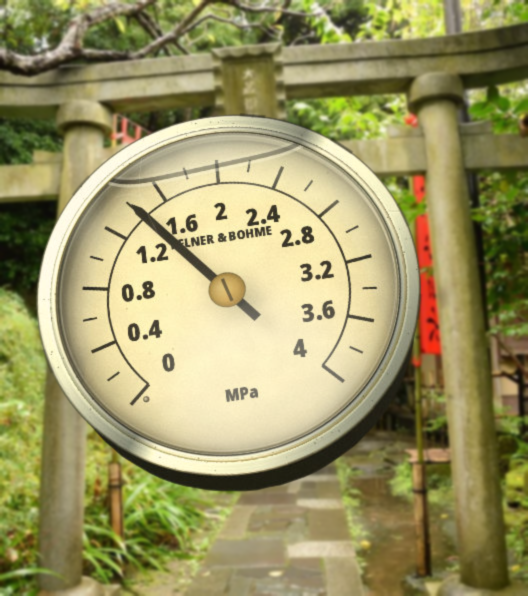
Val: 1.4
